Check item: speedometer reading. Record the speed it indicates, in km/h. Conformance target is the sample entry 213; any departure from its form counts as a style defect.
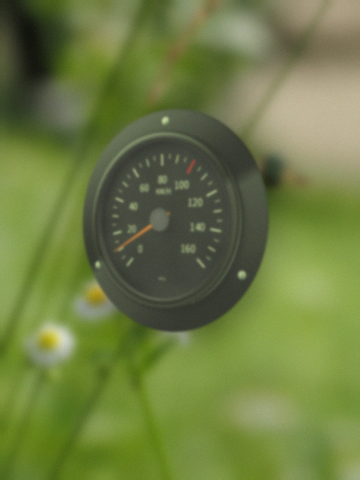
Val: 10
